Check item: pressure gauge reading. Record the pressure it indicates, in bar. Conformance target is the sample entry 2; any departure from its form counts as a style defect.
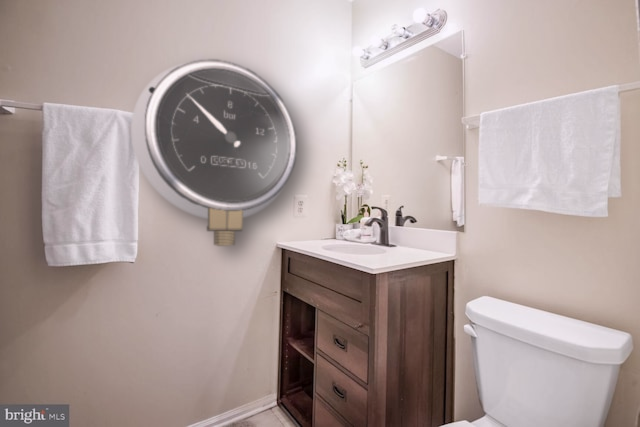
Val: 5
